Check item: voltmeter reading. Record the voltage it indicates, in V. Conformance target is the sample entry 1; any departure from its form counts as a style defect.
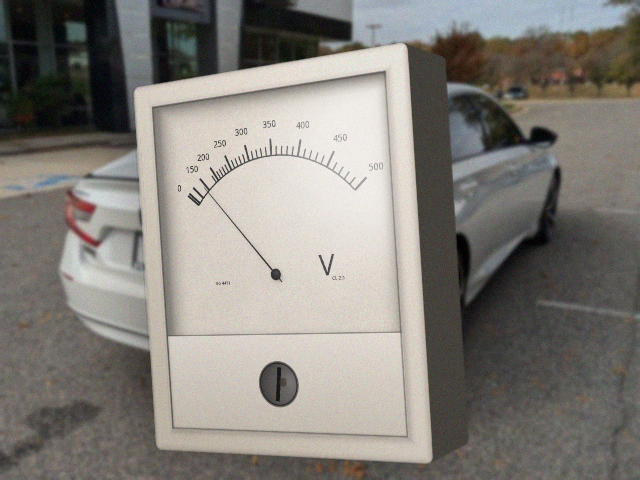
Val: 150
